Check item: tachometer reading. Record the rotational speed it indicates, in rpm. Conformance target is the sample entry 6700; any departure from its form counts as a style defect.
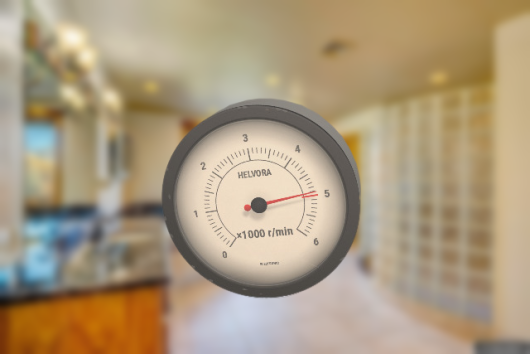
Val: 4900
